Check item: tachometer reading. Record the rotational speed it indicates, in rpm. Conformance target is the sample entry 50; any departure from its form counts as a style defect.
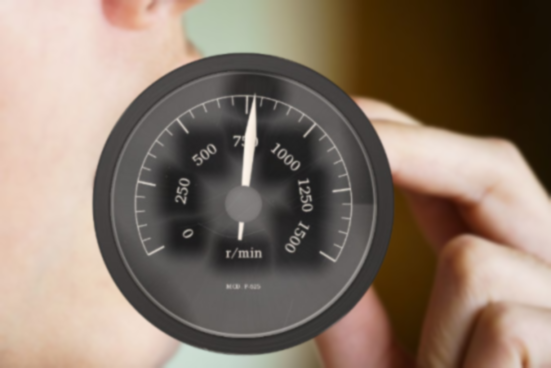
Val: 775
